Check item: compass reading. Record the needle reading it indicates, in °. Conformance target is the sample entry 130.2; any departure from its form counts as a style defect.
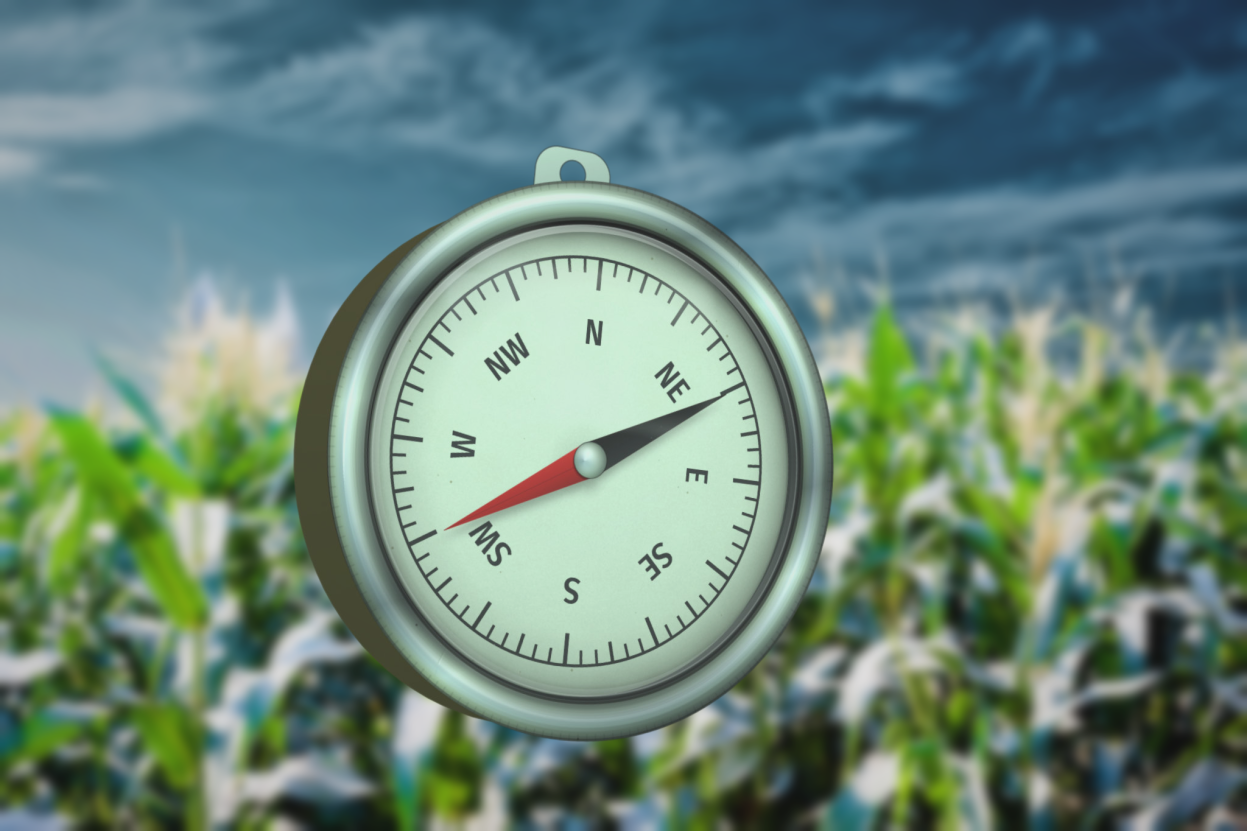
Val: 240
